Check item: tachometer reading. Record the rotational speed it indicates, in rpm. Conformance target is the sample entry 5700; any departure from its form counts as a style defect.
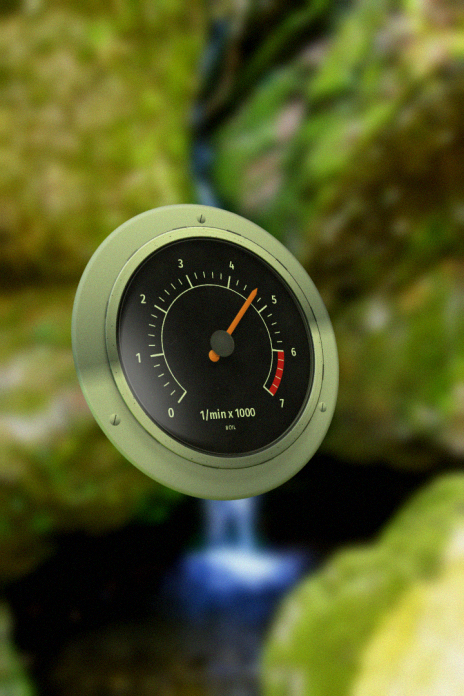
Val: 4600
